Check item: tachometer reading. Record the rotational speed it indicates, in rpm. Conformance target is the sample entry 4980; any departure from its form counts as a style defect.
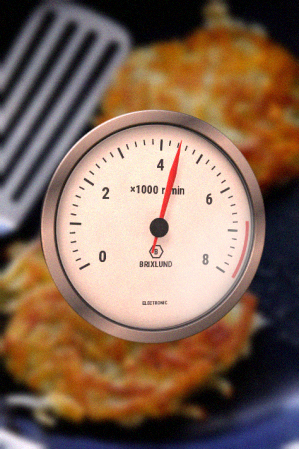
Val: 4400
